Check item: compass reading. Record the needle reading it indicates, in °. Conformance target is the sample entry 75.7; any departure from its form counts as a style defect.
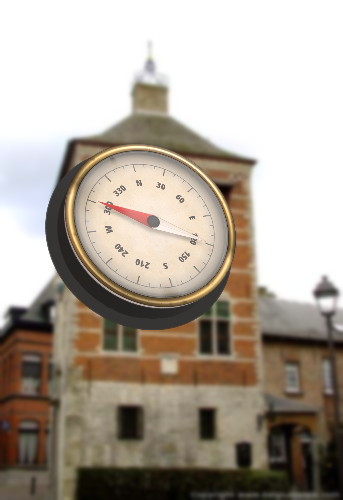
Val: 300
